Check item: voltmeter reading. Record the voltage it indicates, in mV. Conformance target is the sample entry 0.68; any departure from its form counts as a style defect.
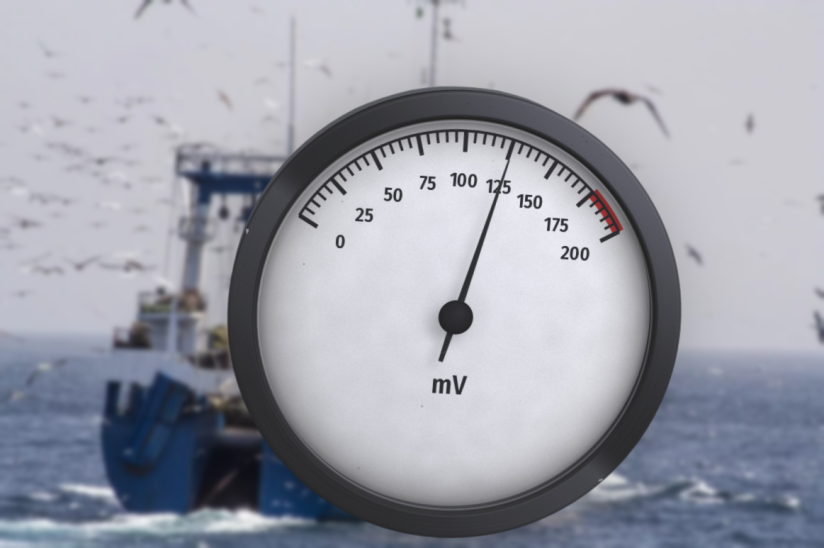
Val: 125
